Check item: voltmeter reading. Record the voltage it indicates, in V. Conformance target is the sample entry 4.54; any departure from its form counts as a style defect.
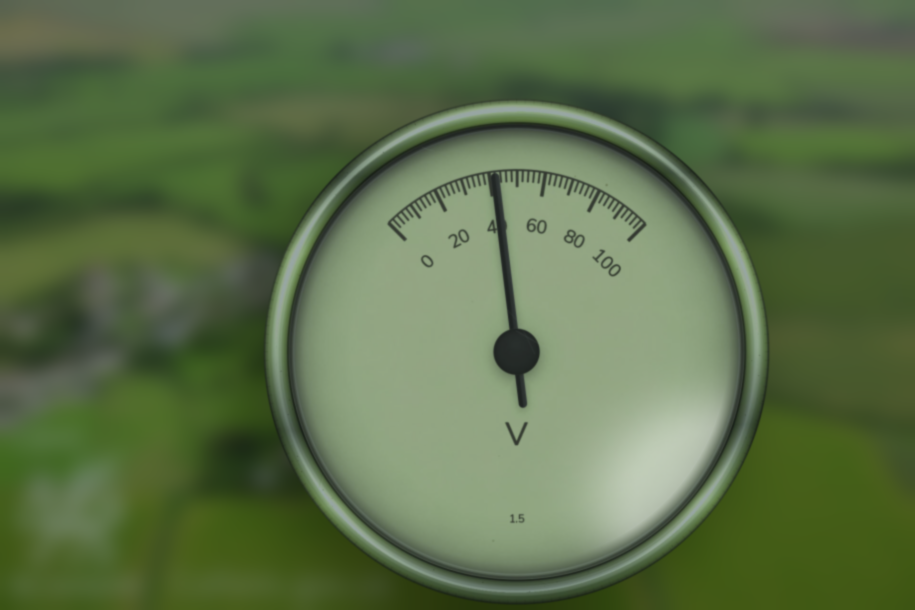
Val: 42
